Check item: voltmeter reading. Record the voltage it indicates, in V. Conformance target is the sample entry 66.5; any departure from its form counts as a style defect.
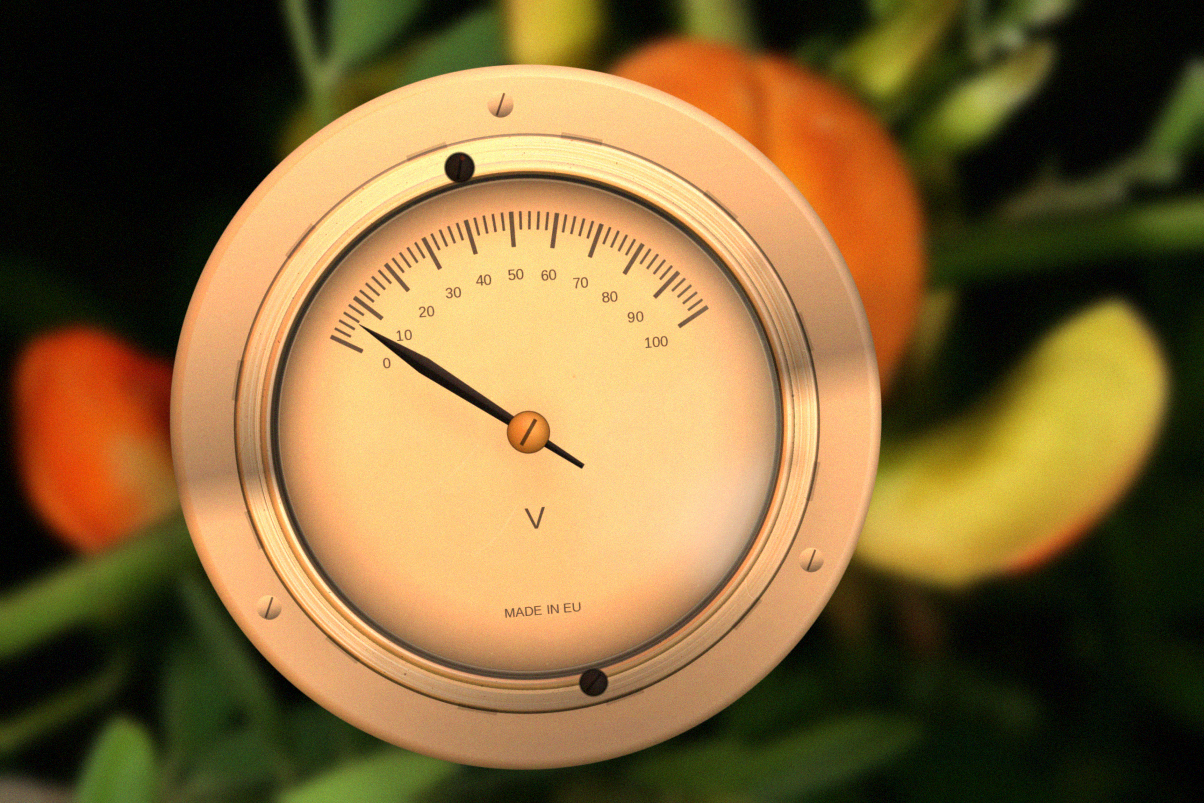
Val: 6
